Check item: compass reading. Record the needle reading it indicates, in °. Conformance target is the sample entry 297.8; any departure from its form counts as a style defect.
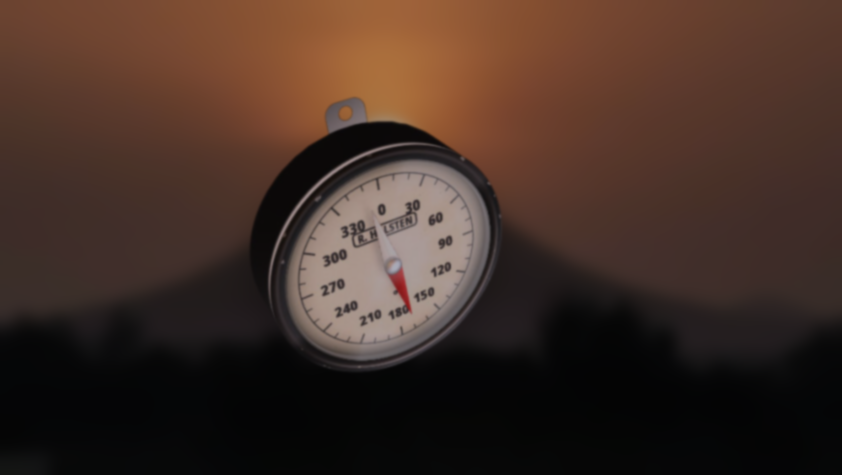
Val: 170
